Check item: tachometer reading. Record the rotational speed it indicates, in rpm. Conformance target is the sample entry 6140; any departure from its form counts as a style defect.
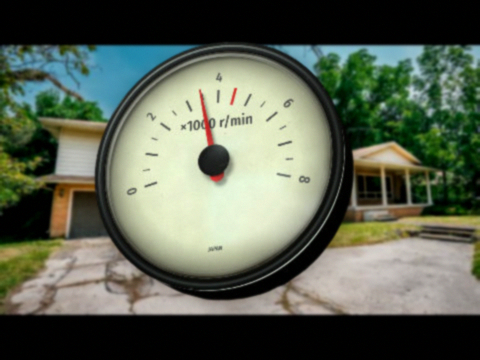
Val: 3500
